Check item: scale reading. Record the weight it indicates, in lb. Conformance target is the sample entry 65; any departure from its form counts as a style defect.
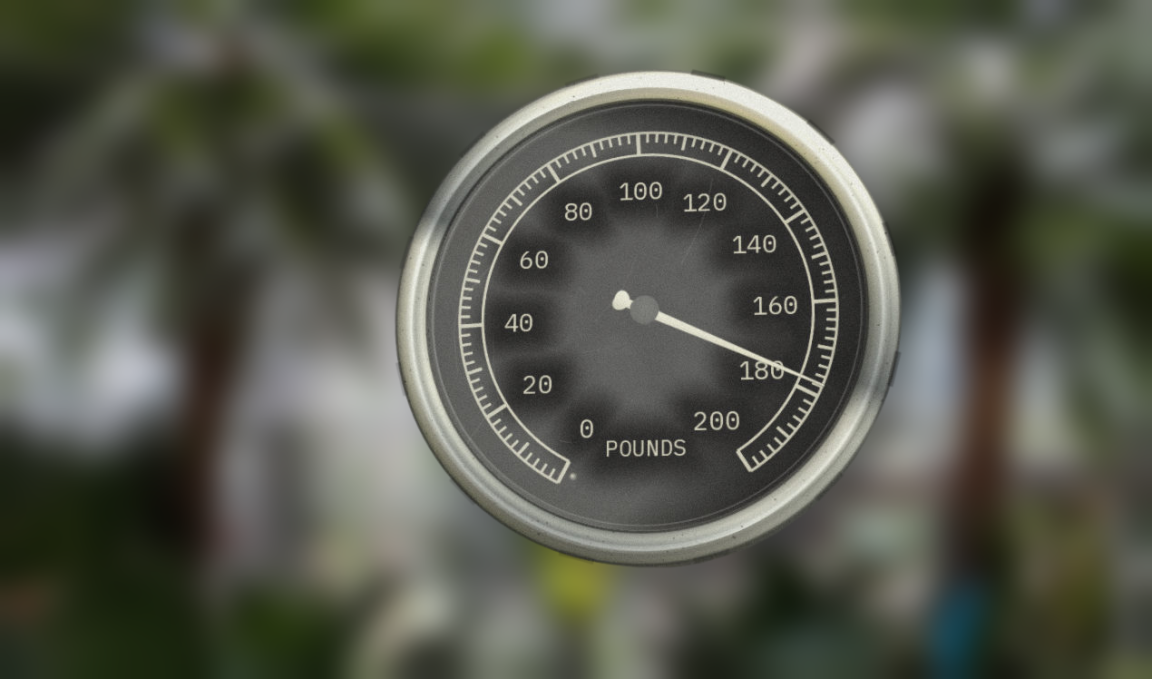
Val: 178
